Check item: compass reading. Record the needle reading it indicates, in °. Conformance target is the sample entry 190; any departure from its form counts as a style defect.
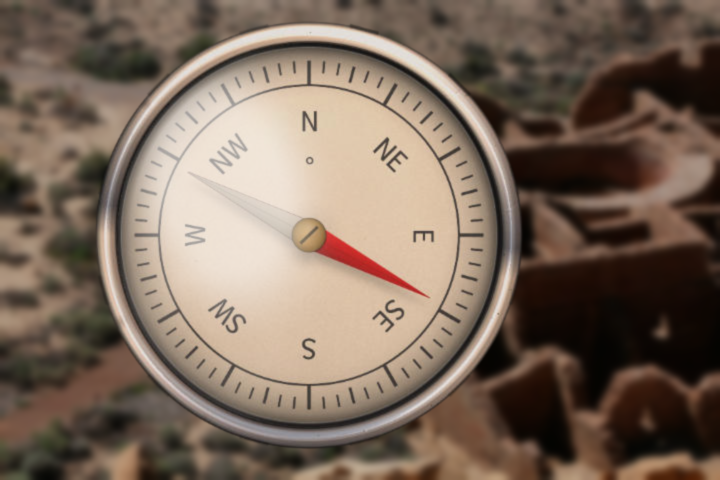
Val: 117.5
